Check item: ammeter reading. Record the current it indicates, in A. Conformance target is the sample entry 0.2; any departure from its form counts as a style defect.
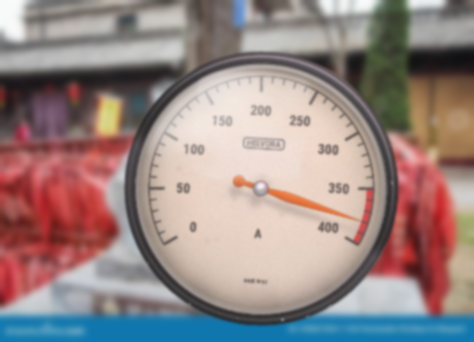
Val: 380
